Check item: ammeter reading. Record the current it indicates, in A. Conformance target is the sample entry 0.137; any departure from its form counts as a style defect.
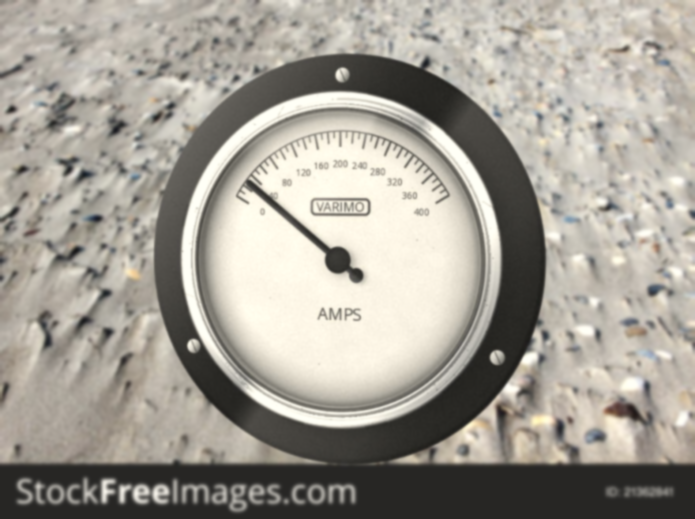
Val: 30
